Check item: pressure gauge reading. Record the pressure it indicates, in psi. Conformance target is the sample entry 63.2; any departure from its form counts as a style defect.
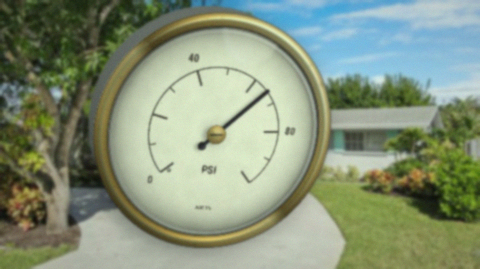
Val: 65
